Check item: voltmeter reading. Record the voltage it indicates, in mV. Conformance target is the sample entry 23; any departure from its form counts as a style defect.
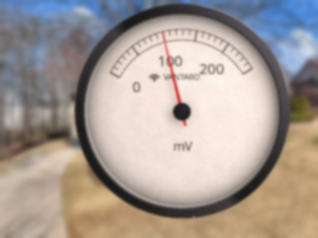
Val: 100
